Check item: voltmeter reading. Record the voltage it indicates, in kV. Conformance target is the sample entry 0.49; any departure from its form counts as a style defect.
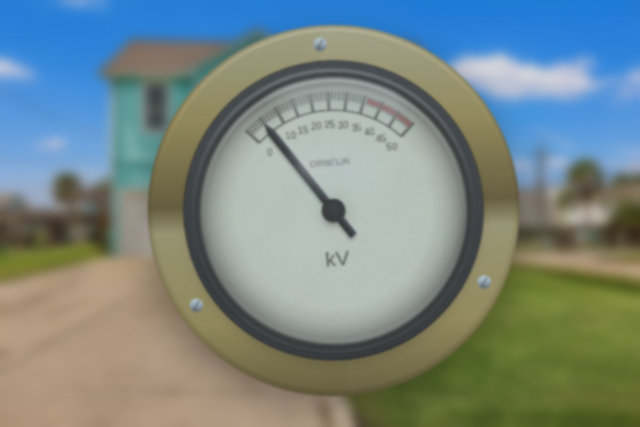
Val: 5
